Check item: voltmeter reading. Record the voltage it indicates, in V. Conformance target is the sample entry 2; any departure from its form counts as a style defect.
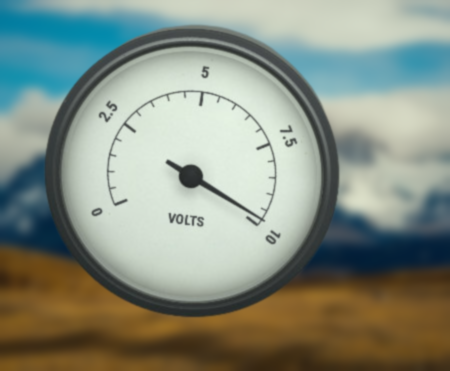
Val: 9.75
